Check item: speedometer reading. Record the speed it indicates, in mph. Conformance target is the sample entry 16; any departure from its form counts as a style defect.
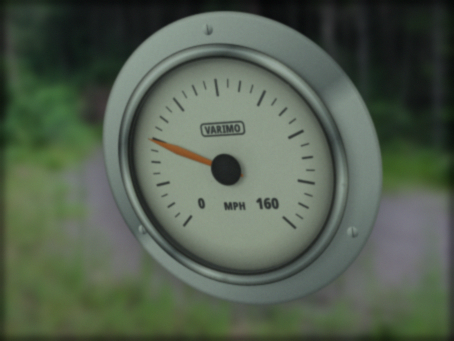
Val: 40
